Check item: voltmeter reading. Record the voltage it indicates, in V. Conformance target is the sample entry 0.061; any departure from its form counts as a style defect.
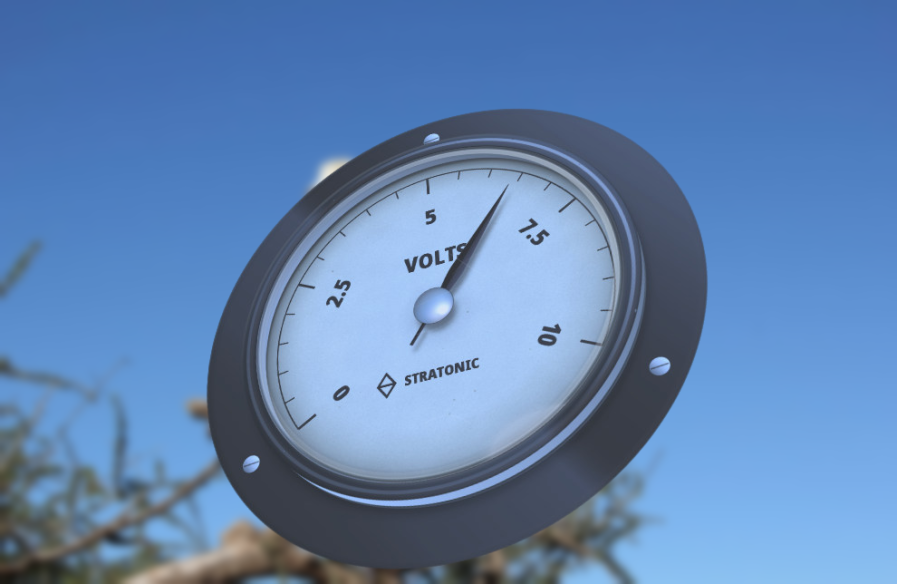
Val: 6.5
